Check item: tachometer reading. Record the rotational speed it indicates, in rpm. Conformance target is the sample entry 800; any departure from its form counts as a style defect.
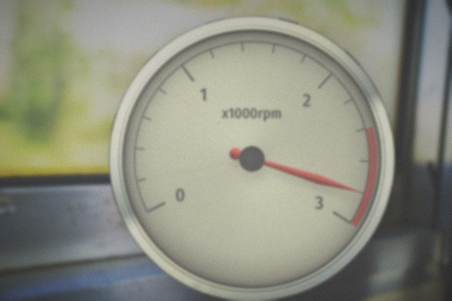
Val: 2800
